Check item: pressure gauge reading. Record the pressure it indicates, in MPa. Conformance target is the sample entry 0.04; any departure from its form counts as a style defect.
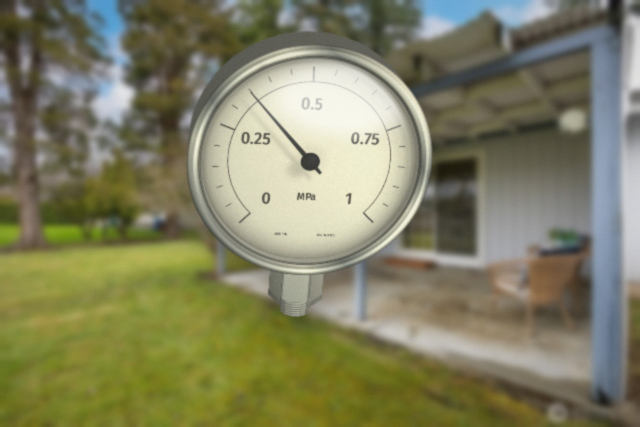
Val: 0.35
